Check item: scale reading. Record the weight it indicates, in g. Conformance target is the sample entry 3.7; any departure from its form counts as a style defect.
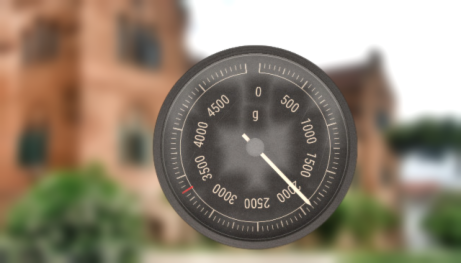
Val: 1900
